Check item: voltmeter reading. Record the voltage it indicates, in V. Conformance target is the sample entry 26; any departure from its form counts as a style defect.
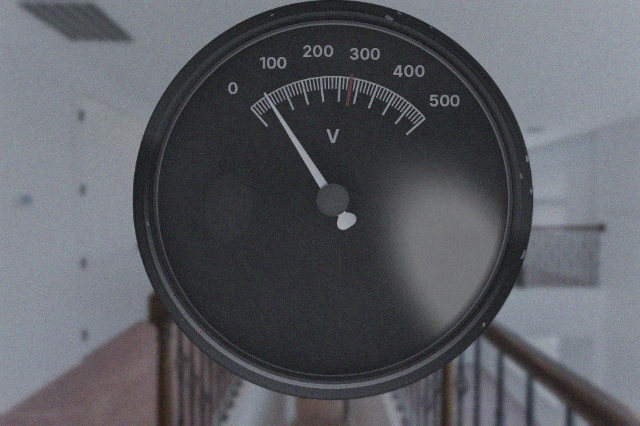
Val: 50
